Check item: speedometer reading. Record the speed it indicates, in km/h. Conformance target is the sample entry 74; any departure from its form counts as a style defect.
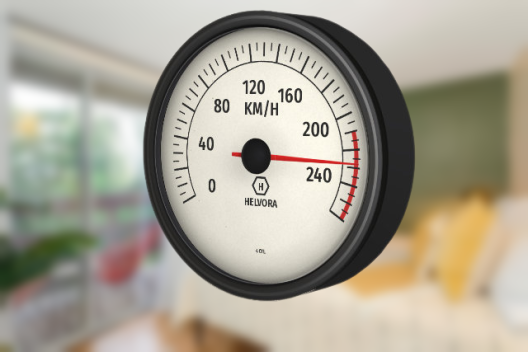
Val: 227.5
